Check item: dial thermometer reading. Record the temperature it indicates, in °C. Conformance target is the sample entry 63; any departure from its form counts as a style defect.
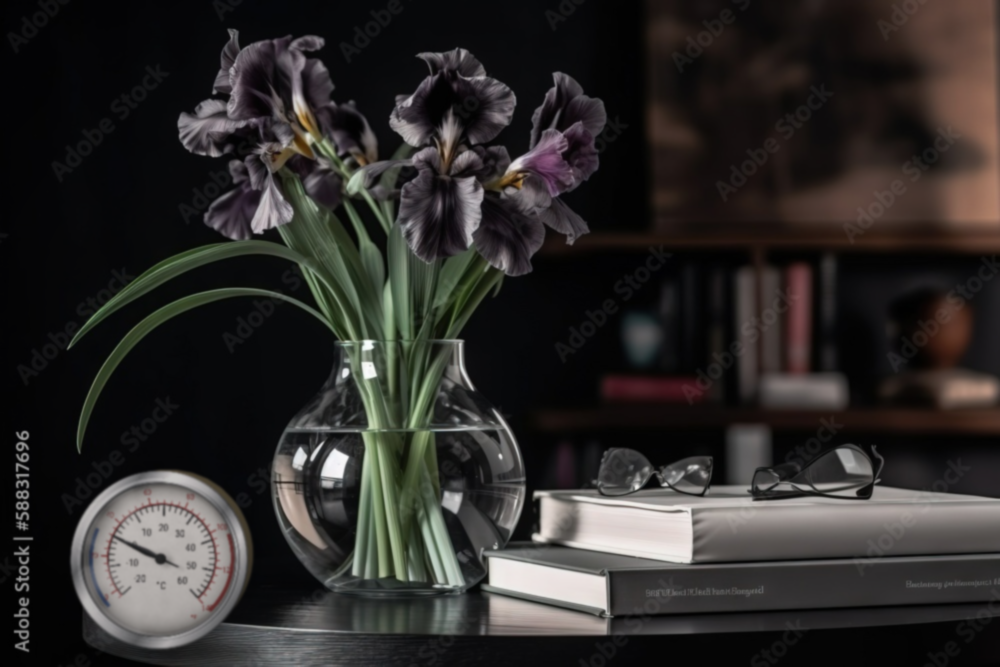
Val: 0
